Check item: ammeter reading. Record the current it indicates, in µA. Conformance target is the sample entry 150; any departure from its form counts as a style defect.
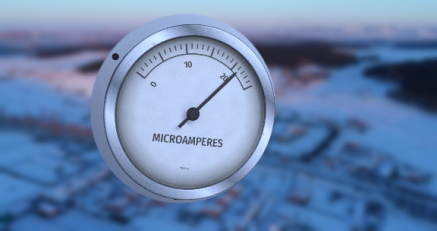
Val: 21
